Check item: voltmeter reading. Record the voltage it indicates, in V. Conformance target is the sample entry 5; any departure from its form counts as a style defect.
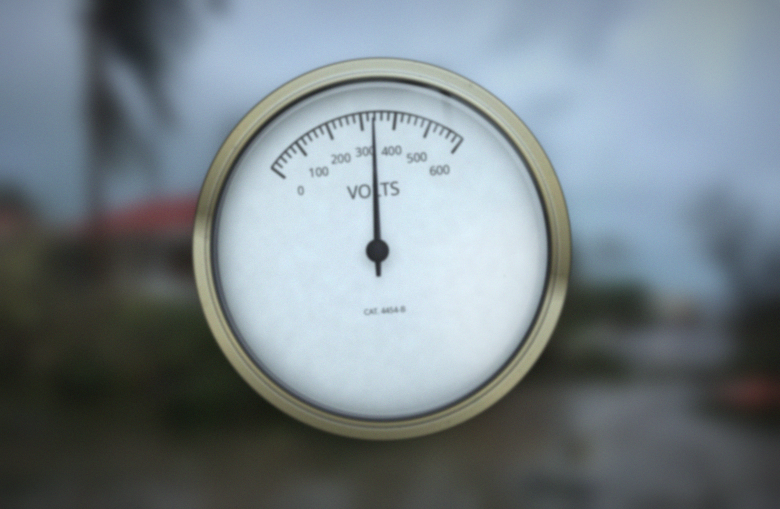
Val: 340
